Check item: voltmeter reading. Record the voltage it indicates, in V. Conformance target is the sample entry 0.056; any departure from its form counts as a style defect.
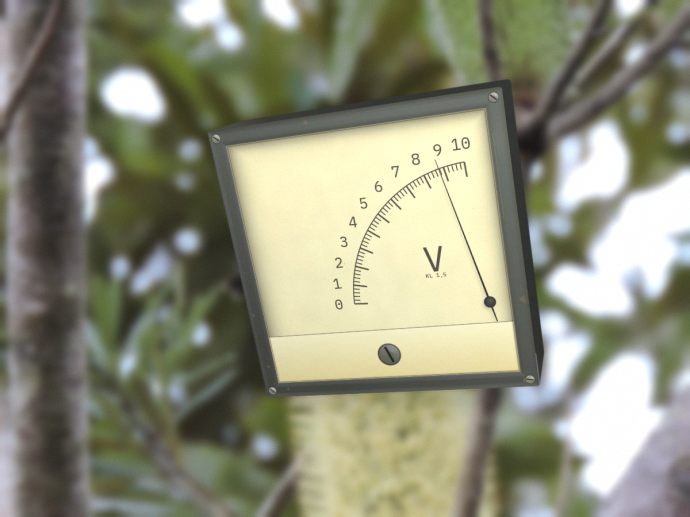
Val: 8.8
